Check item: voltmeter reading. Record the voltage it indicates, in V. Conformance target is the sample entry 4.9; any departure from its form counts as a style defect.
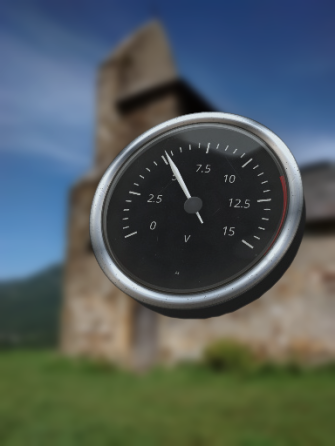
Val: 5.25
